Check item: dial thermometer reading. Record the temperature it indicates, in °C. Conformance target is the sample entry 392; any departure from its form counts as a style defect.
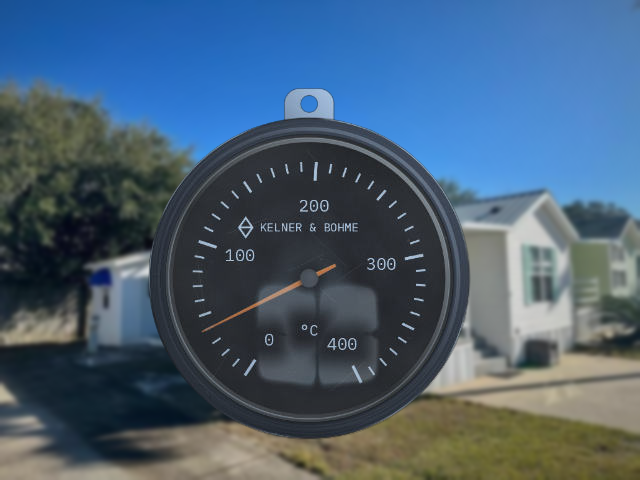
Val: 40
